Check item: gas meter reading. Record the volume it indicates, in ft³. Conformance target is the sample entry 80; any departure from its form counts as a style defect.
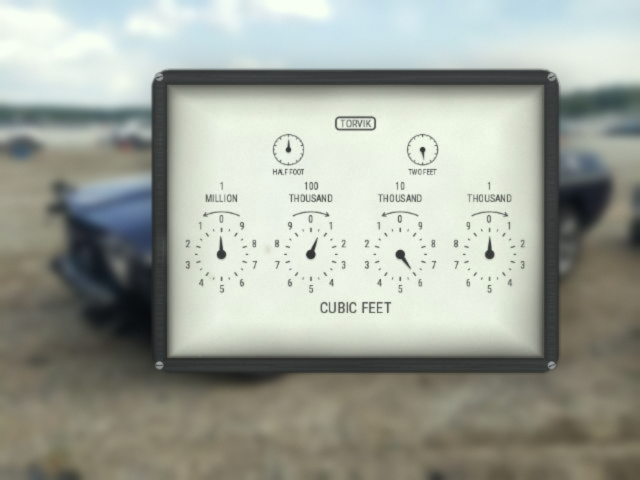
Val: 6000
